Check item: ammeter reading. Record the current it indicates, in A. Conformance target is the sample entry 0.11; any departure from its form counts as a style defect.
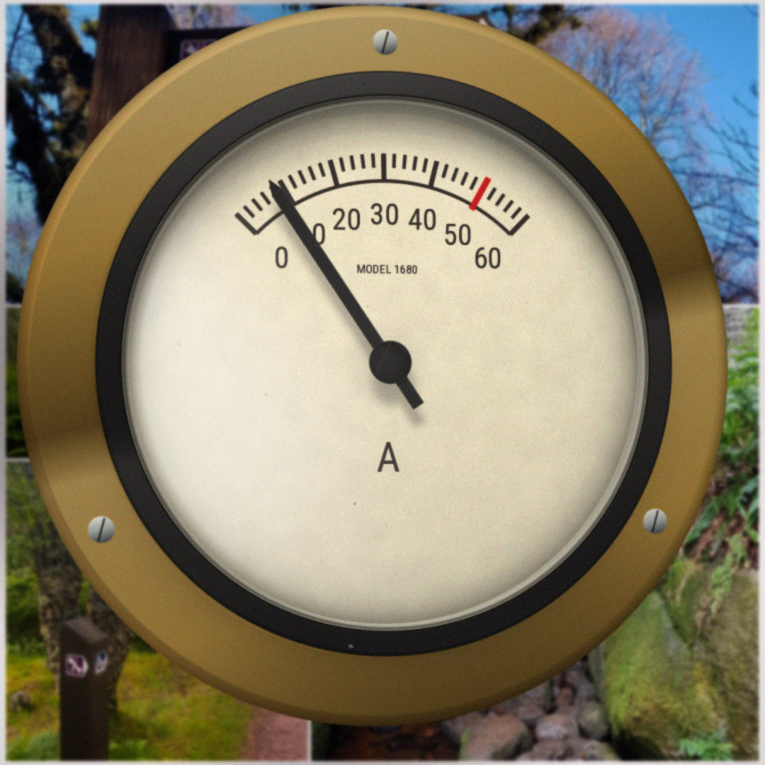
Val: 8
